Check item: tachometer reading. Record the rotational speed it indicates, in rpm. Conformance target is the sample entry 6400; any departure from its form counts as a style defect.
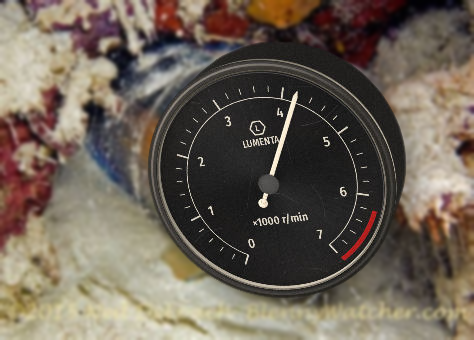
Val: 4200
